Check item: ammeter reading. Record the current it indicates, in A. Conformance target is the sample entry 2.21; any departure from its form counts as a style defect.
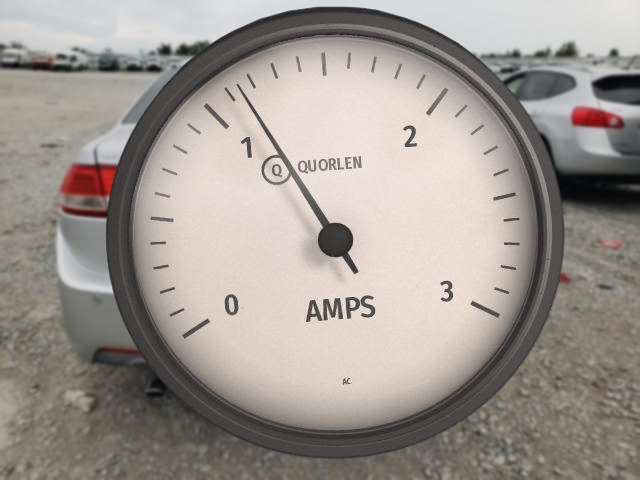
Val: 1.15
